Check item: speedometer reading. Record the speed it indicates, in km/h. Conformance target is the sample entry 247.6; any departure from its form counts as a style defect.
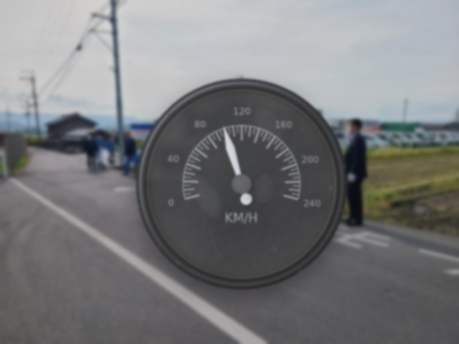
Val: 100
